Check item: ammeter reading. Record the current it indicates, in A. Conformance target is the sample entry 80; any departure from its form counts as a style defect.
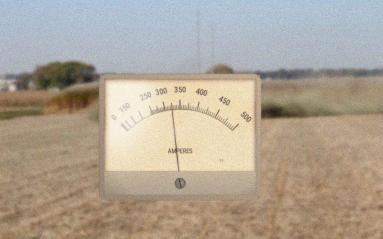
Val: 325
